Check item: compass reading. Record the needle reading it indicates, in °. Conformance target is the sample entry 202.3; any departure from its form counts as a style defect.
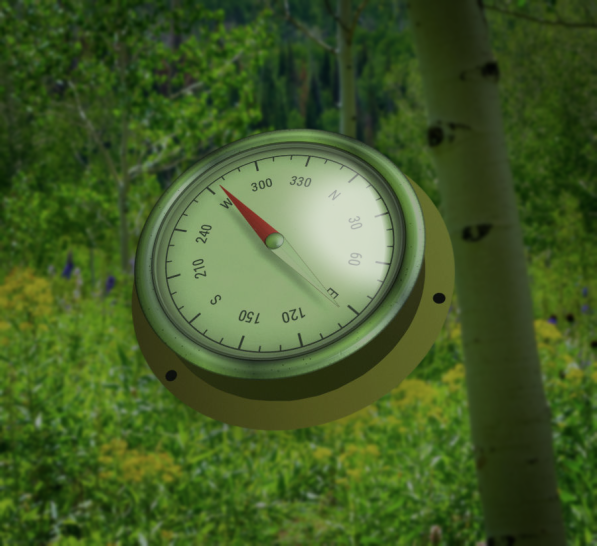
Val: 275
